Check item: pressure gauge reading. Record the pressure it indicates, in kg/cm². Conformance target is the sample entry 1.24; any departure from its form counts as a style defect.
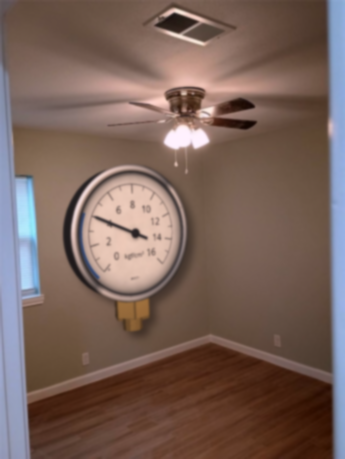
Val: 4
